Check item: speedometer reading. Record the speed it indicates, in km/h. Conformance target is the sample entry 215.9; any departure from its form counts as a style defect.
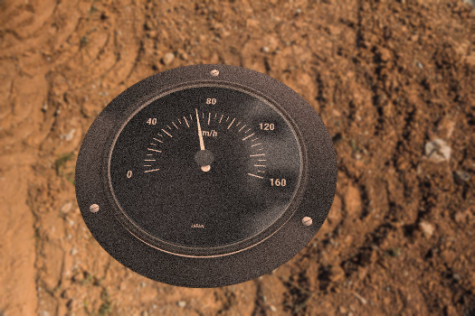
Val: 70
